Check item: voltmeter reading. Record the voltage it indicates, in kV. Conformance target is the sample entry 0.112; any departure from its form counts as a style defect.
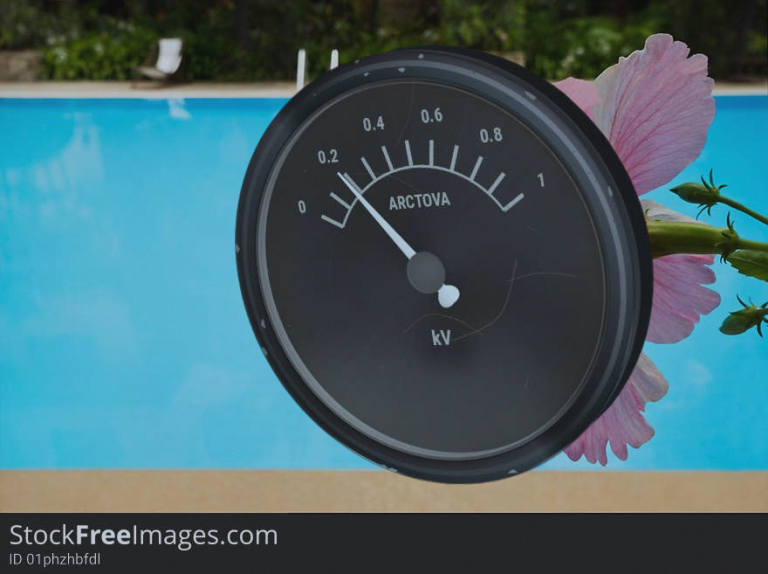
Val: 0.2
